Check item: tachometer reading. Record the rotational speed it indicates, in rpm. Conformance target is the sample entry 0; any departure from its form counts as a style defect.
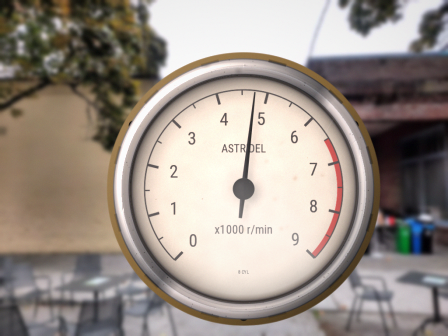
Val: 4750
